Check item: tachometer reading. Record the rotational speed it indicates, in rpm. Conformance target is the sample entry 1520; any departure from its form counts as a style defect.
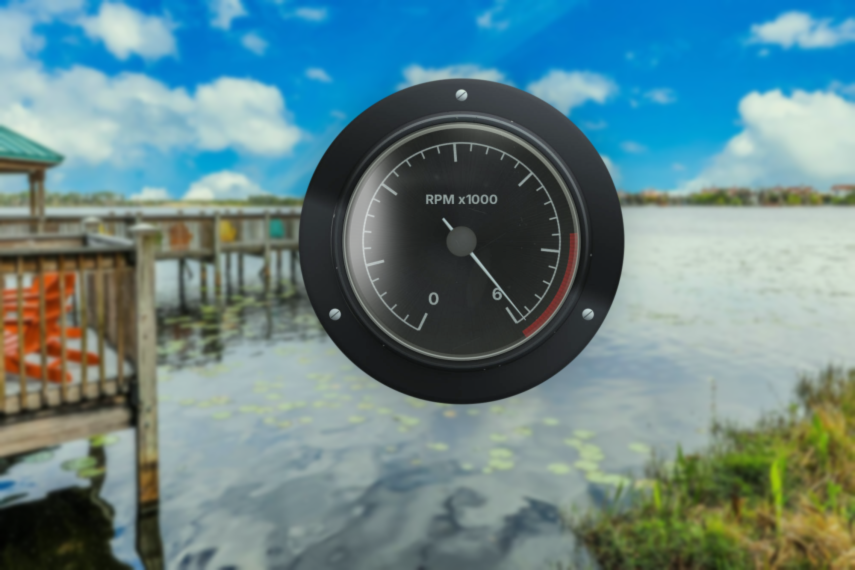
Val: 5900
